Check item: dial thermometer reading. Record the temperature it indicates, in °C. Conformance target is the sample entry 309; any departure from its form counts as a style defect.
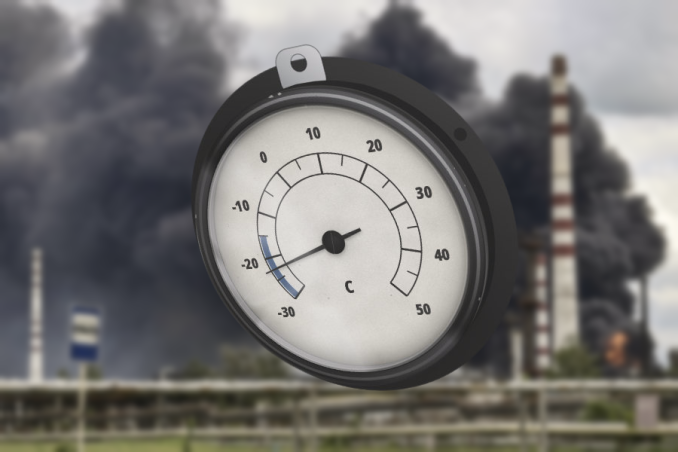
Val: -22.5
